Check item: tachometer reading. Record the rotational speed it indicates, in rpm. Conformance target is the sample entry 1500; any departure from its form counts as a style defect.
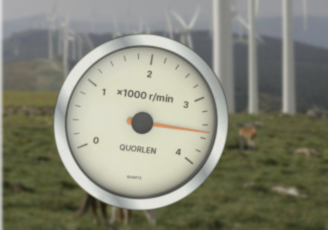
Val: 3500
